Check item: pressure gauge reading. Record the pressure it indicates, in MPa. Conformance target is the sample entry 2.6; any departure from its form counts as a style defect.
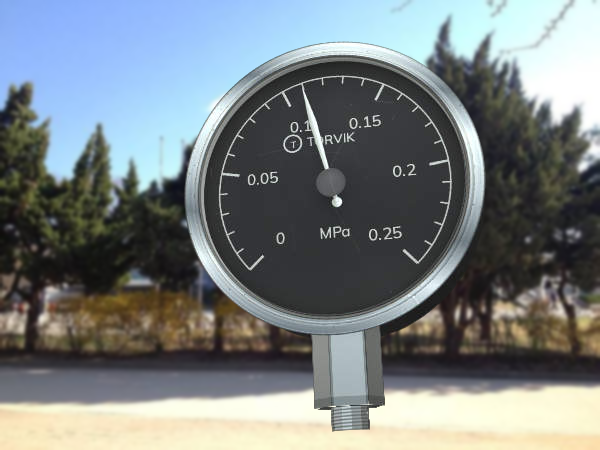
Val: 0.11
